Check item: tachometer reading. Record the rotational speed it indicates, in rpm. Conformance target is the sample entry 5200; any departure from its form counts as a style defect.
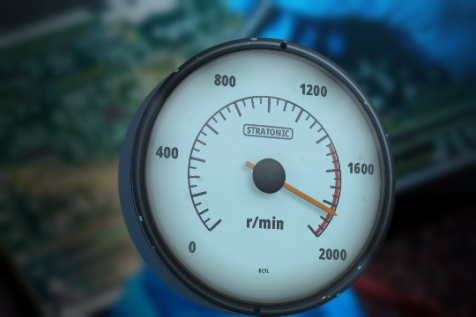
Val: 1850
